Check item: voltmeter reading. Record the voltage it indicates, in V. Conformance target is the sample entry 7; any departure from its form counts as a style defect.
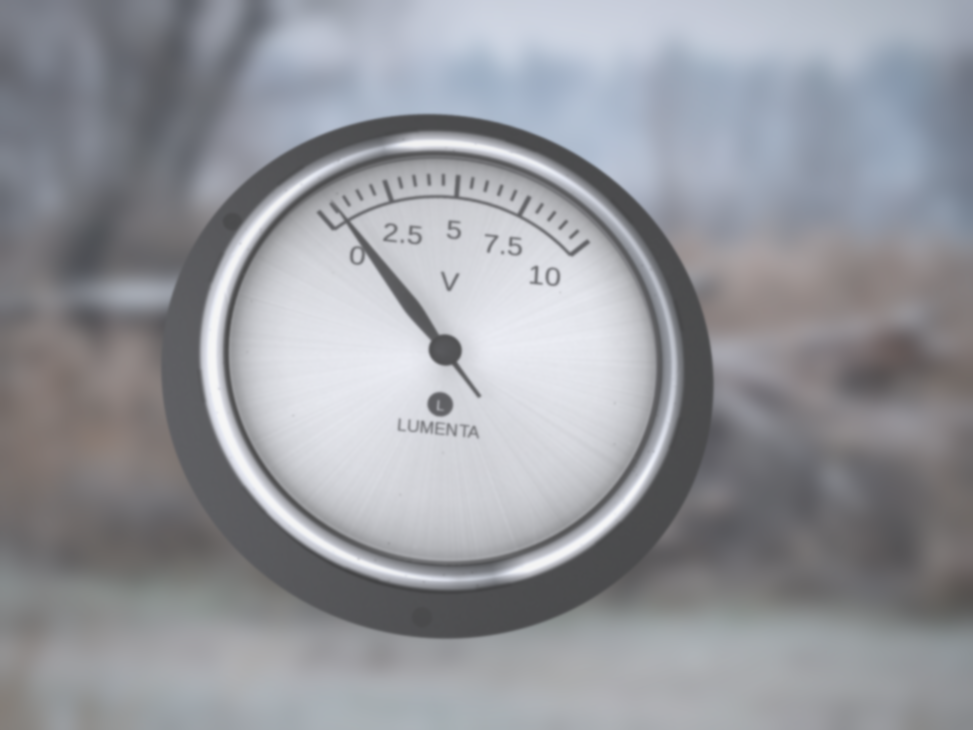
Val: 0.5
